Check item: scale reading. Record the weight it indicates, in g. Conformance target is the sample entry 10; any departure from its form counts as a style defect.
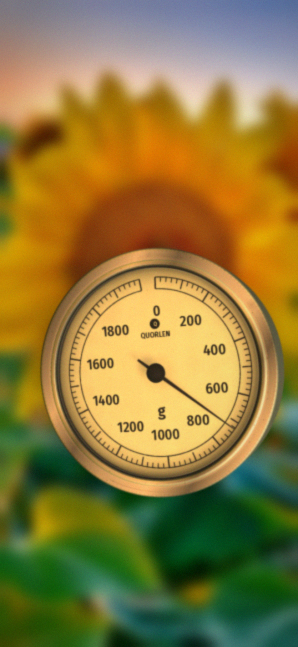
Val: 720
